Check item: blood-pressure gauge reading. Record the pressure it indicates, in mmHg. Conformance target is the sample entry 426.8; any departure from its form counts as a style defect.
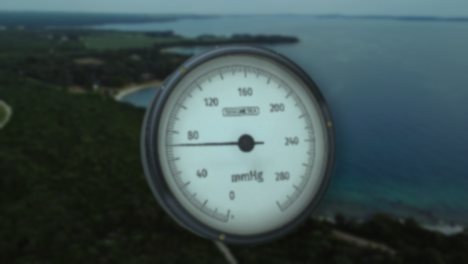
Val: 70
